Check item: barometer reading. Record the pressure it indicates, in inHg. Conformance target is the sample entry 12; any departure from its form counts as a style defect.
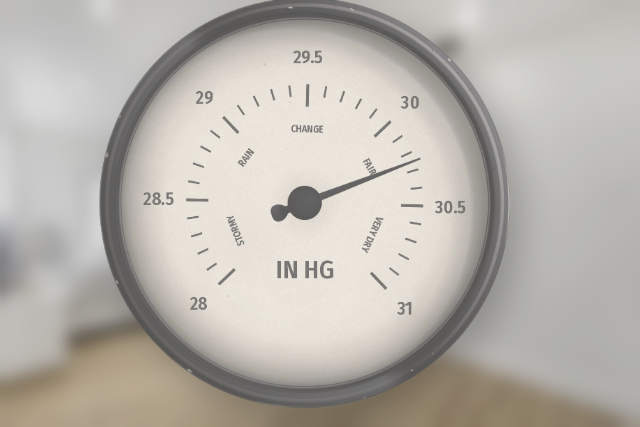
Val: 30.25
